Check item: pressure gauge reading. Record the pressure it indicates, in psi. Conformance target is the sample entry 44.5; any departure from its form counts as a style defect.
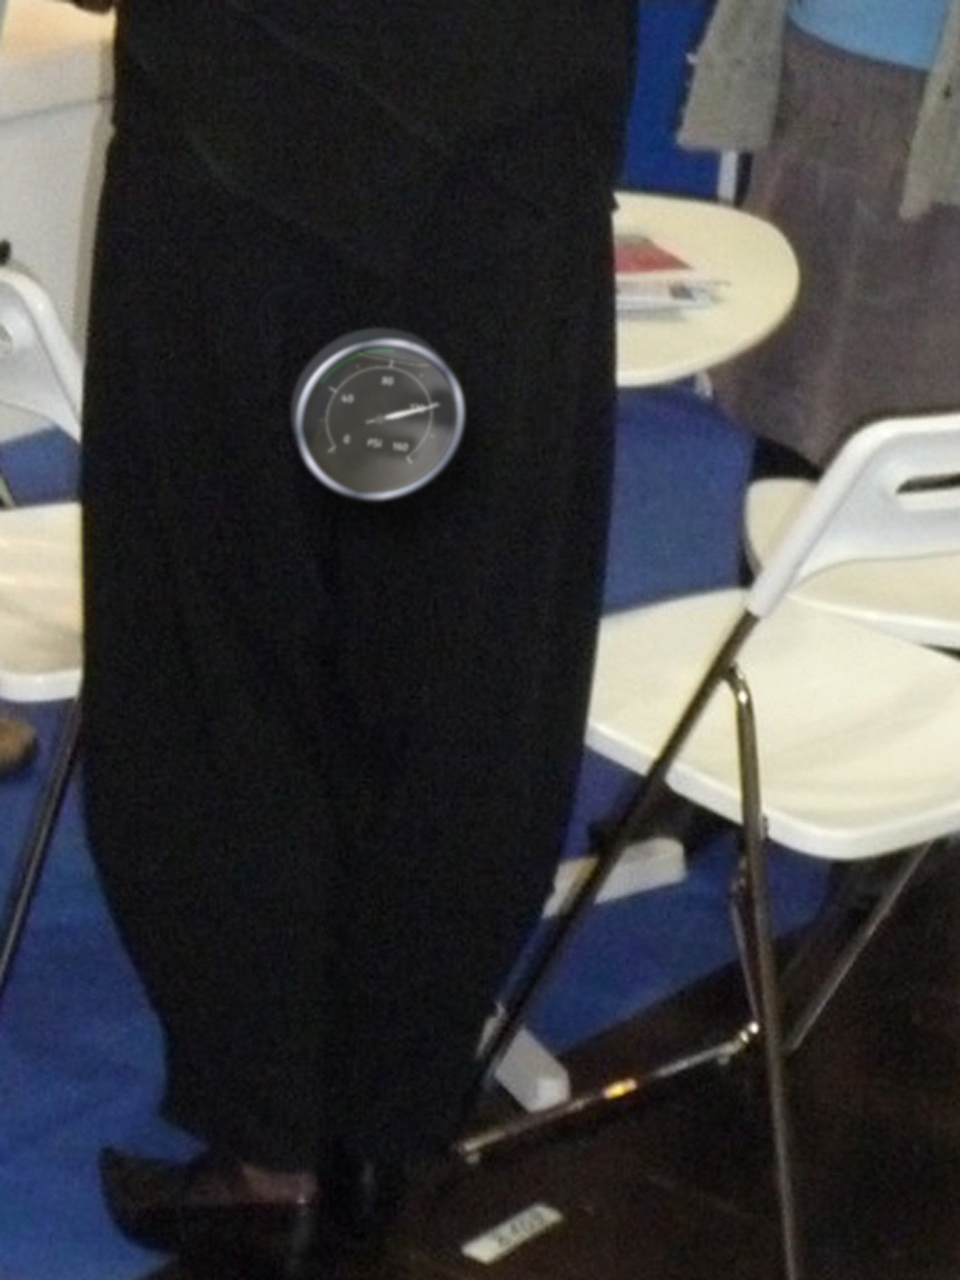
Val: 120
